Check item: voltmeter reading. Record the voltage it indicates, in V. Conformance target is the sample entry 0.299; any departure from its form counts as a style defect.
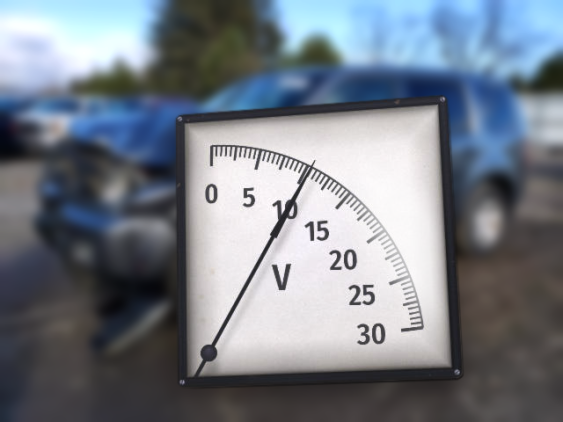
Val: 10.5
